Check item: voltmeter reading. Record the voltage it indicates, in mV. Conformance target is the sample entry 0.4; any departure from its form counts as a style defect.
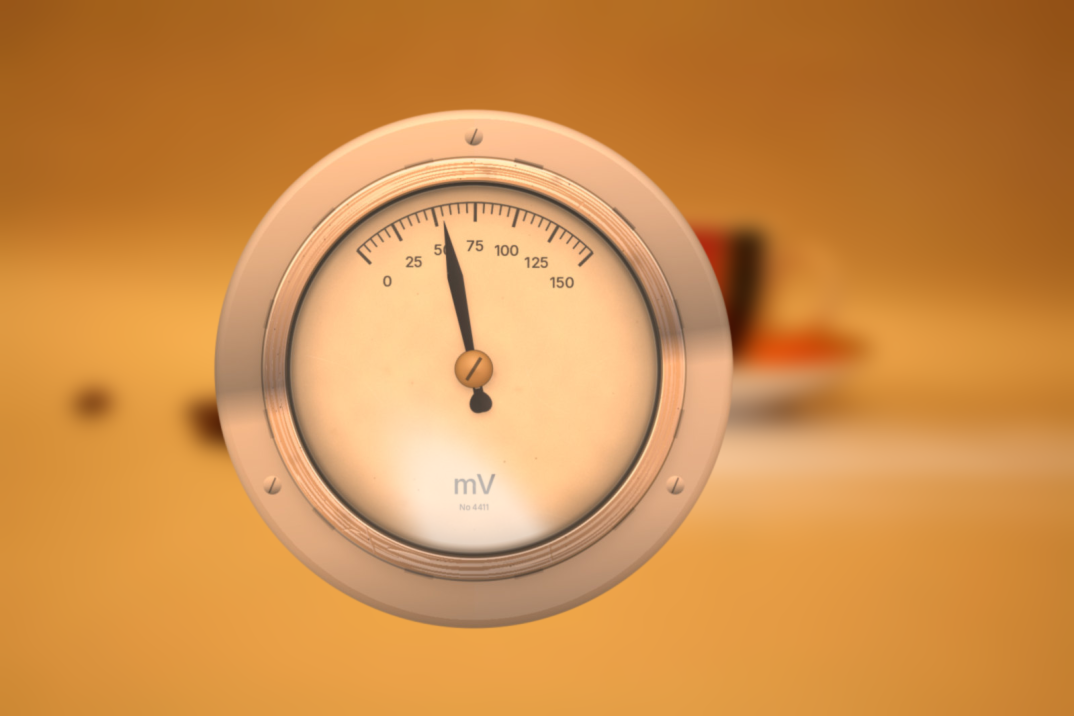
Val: 55
